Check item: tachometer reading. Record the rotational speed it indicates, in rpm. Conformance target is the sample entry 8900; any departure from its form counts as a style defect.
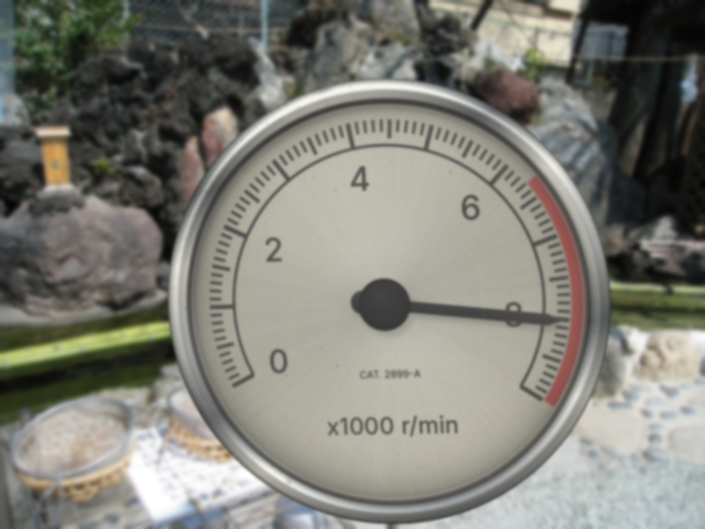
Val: 8000
